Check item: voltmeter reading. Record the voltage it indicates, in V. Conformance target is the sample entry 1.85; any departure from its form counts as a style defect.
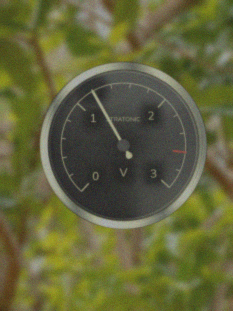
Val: 1.2
